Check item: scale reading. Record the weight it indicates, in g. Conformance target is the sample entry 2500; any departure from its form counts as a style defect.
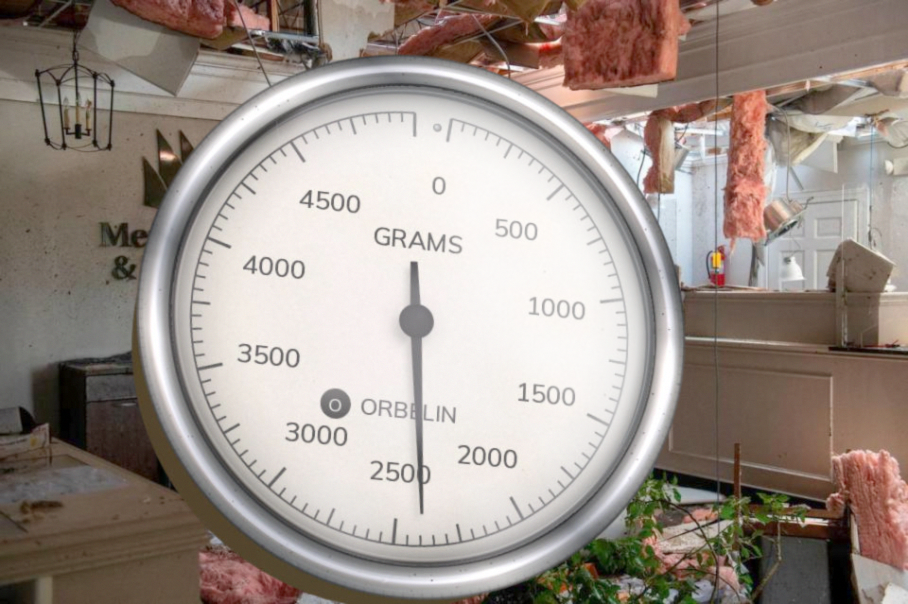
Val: 2400
